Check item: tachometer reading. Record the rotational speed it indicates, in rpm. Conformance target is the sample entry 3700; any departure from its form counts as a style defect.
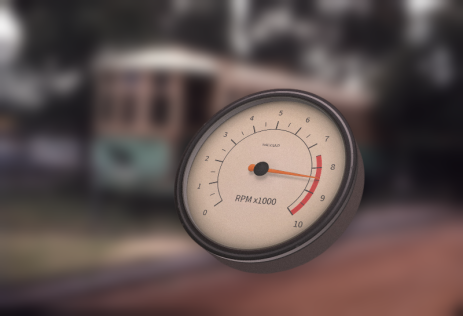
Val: 8500
